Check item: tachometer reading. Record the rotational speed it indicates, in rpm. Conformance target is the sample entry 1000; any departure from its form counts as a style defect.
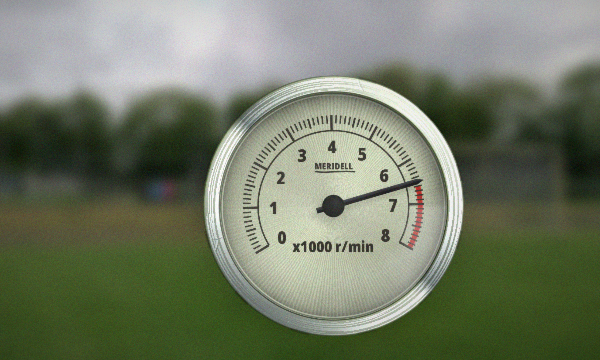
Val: 6500
